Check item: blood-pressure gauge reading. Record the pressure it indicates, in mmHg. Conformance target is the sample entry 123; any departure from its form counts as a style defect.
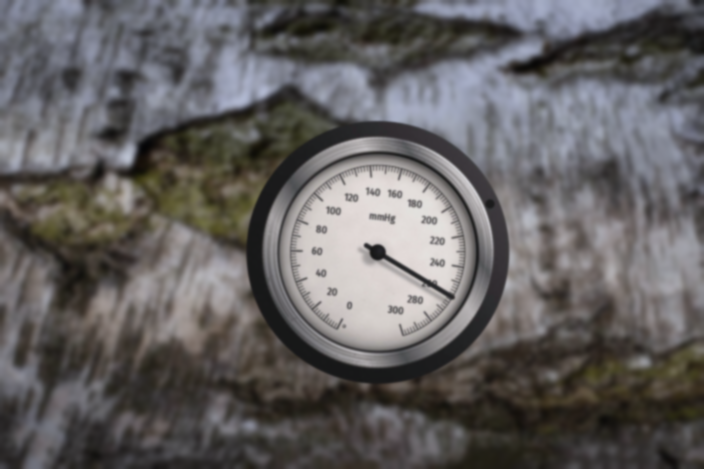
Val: 260
